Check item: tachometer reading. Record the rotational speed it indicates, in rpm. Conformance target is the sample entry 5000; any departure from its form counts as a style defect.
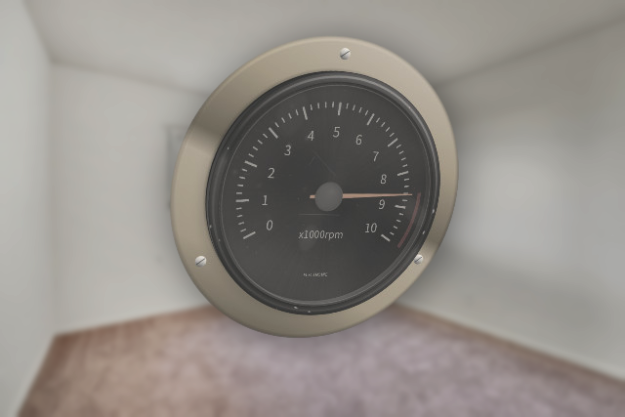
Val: 8600
